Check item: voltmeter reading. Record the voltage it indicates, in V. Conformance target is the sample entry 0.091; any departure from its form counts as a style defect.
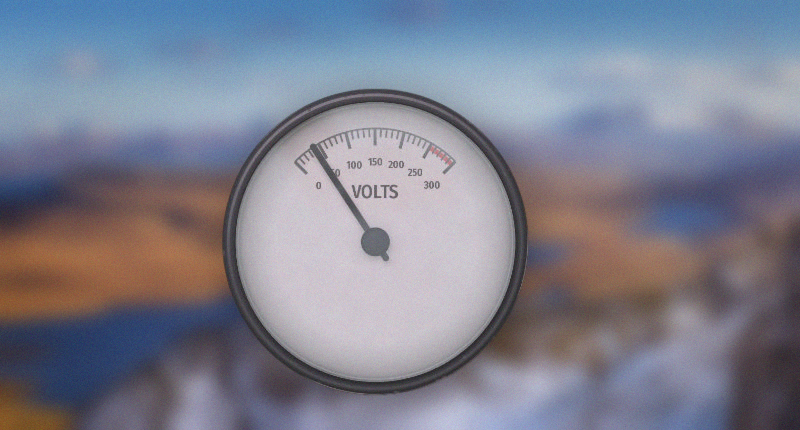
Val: 40
